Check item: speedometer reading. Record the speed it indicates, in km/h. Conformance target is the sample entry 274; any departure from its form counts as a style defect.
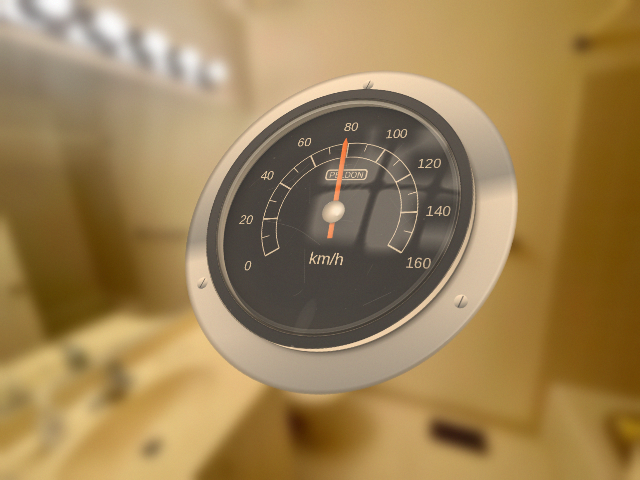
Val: 80
